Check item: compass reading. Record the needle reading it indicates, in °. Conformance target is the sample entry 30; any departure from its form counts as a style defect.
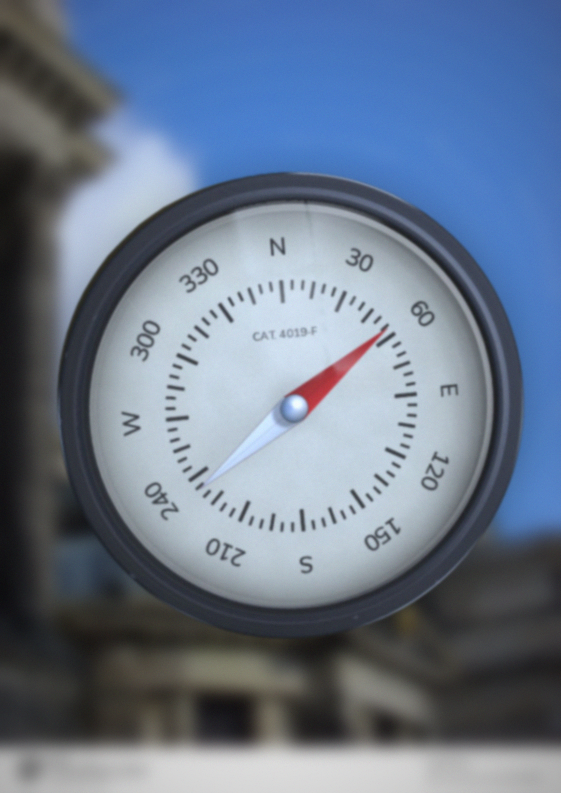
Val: 55
